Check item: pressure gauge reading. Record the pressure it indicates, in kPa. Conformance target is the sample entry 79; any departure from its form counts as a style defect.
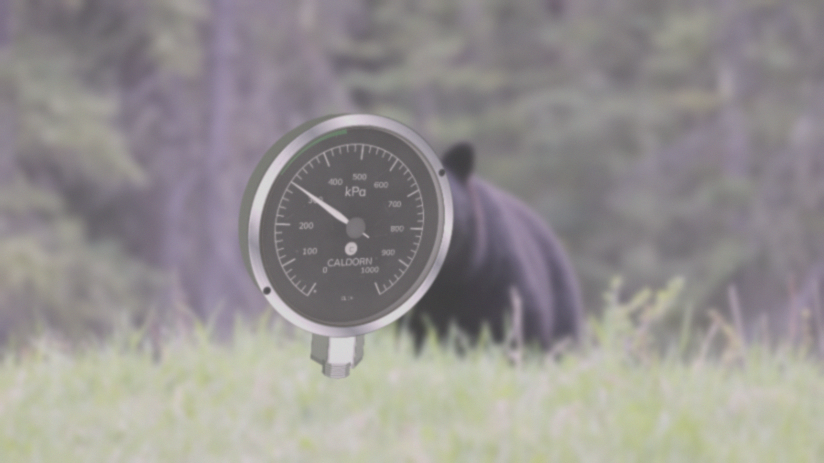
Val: 300
